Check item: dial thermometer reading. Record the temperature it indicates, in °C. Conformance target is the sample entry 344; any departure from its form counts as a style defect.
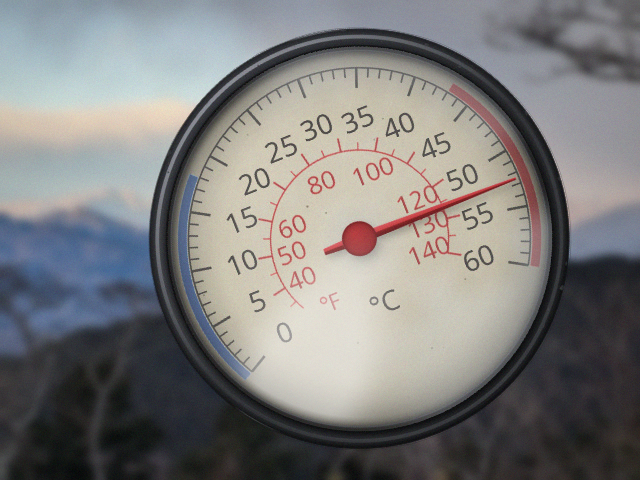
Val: 52.5
